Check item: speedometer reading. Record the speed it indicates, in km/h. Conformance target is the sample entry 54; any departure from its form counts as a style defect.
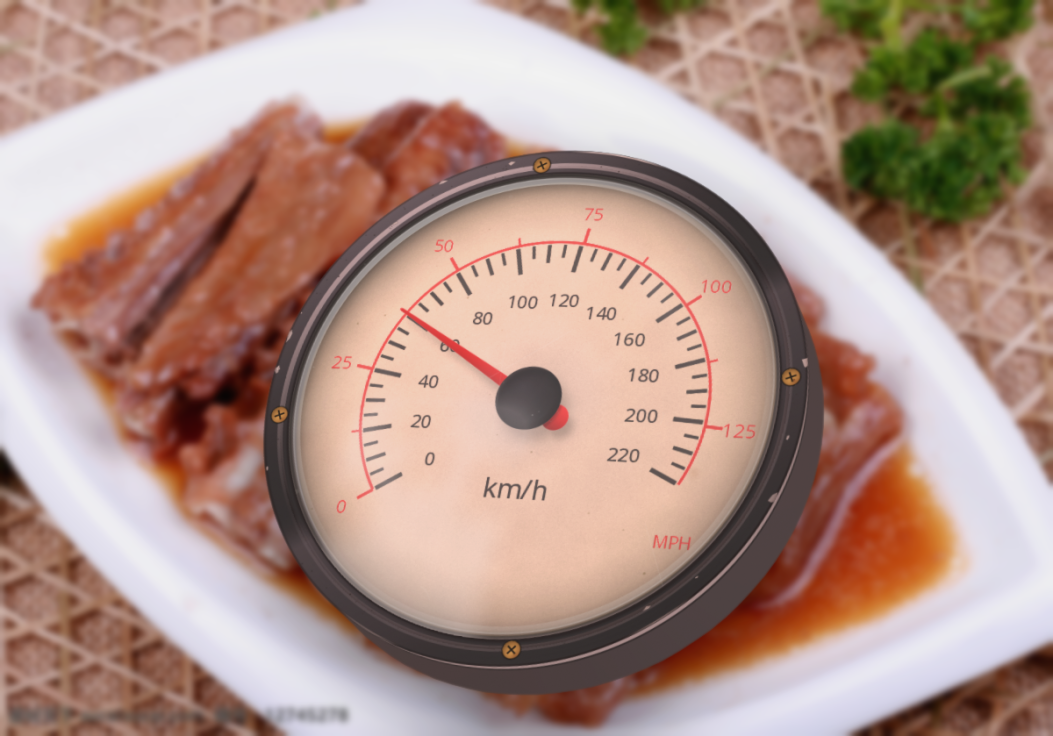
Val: 60
